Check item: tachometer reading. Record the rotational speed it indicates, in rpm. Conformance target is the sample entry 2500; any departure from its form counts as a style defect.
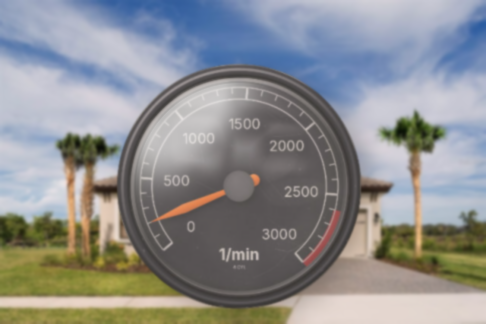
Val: 200
